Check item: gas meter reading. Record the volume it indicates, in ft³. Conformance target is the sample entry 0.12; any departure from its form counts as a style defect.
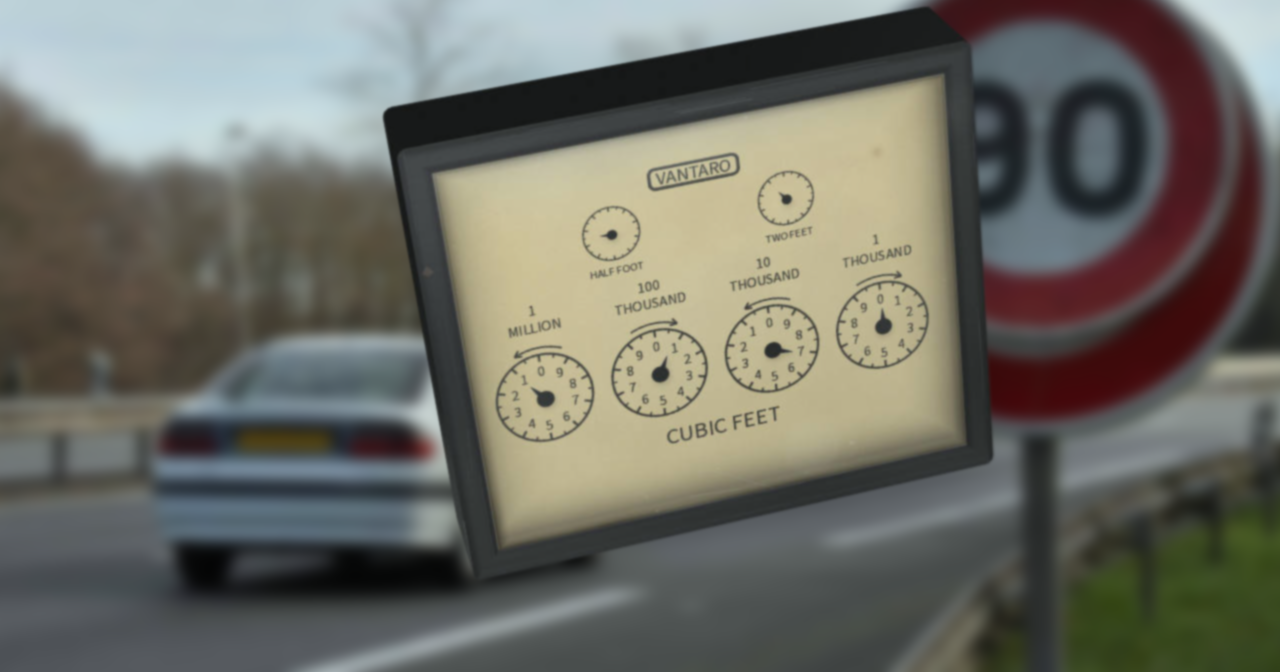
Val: 107000
